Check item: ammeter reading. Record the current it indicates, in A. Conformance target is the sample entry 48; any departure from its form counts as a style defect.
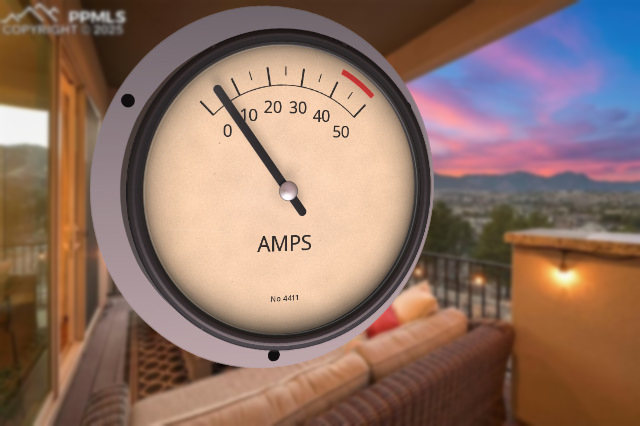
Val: 5
